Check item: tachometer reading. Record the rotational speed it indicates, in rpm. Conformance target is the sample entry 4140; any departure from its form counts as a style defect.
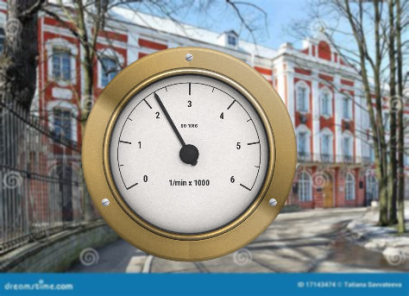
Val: 2250
